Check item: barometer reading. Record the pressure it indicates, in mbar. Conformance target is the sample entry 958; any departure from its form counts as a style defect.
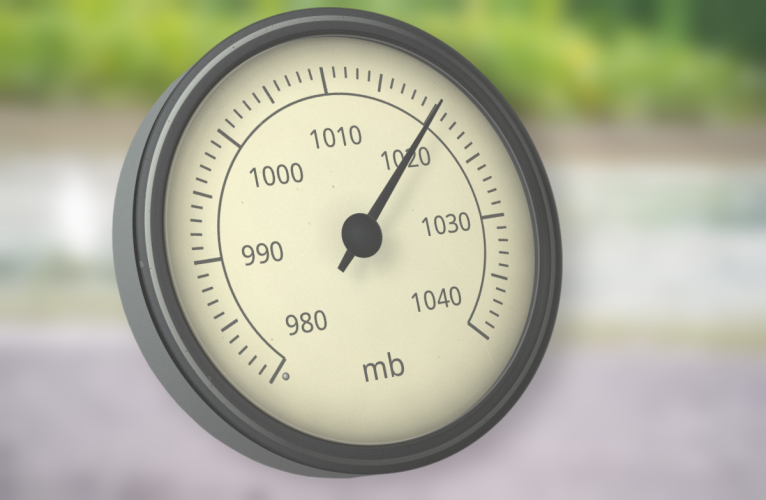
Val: 1020
